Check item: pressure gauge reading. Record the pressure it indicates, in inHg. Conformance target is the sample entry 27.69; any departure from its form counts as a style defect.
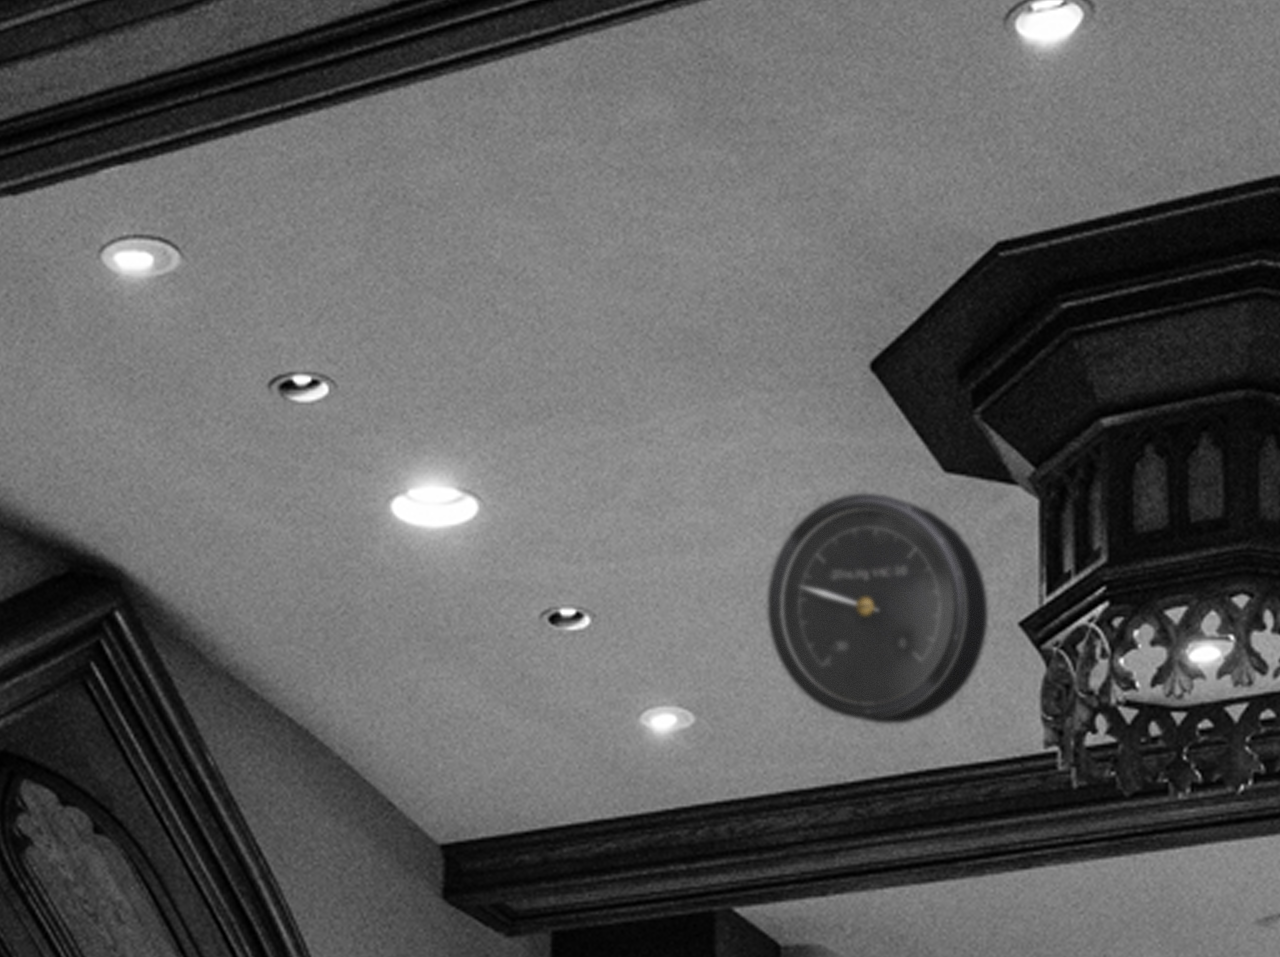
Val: -23
